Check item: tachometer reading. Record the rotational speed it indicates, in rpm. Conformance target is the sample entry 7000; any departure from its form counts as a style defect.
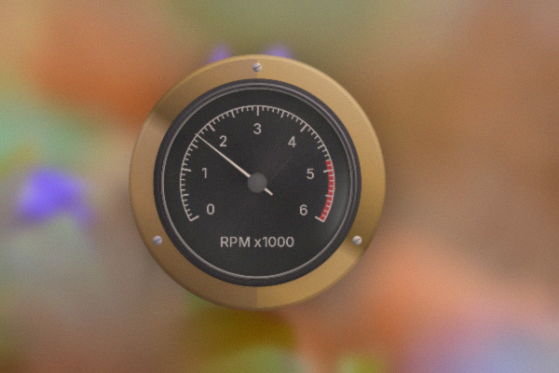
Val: 1700
